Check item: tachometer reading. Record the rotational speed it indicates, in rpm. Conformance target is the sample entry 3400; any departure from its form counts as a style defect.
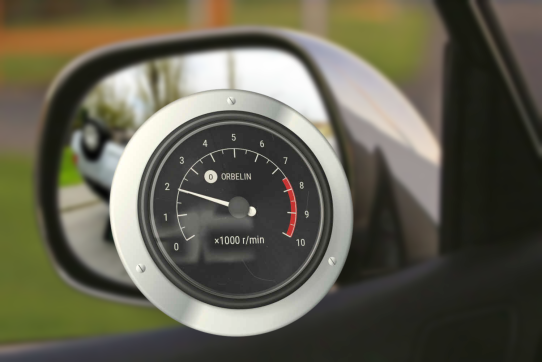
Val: 2000
